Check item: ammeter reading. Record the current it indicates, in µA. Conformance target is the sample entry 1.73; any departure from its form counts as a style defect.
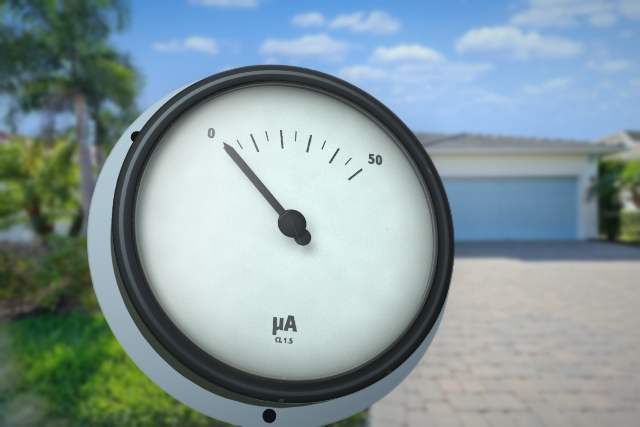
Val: 0
